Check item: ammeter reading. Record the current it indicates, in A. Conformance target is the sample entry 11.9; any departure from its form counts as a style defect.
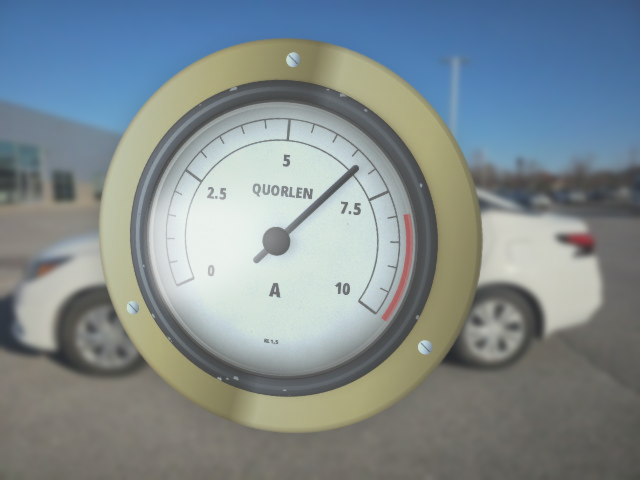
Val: 6.75
